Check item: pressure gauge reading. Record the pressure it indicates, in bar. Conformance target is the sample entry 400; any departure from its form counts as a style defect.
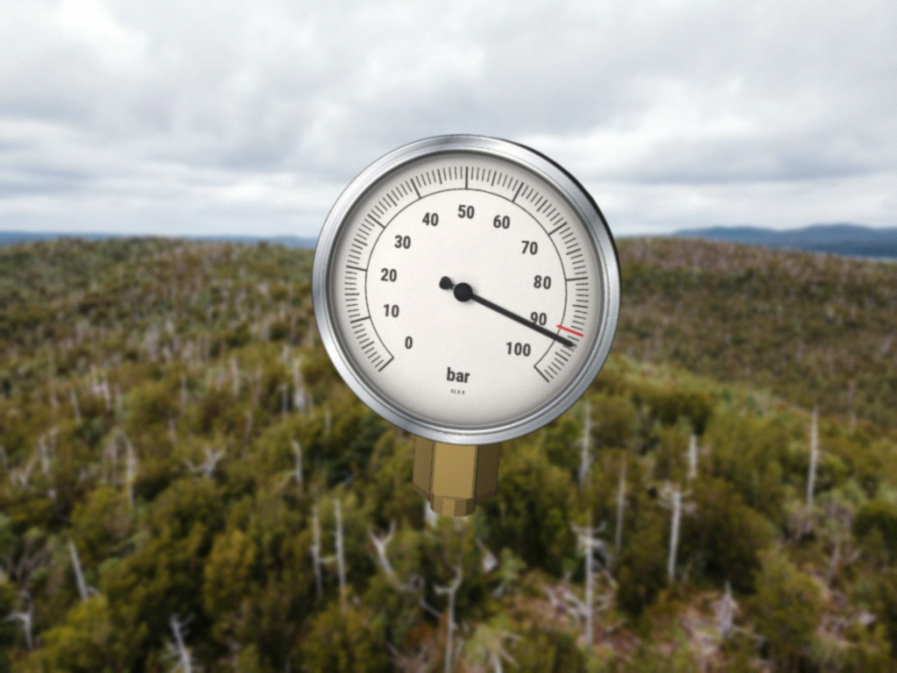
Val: 92
